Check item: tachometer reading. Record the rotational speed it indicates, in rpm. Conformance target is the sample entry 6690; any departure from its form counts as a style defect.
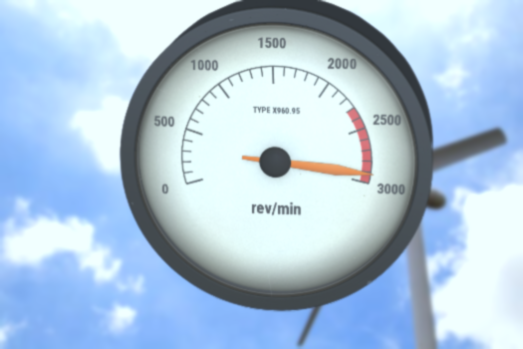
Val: 2900
